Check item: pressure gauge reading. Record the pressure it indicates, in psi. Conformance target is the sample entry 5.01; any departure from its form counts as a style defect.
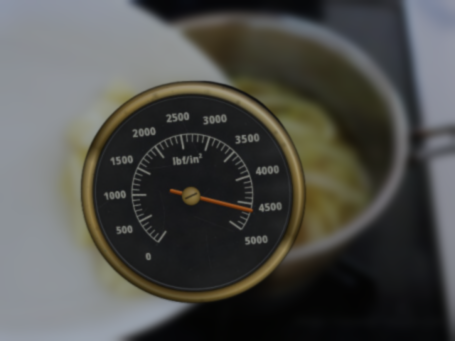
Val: 4600
